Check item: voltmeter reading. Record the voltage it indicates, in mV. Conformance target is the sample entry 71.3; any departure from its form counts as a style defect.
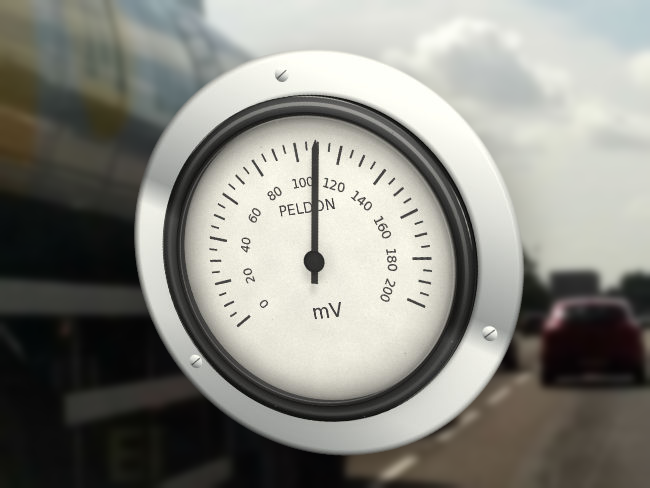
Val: 110
